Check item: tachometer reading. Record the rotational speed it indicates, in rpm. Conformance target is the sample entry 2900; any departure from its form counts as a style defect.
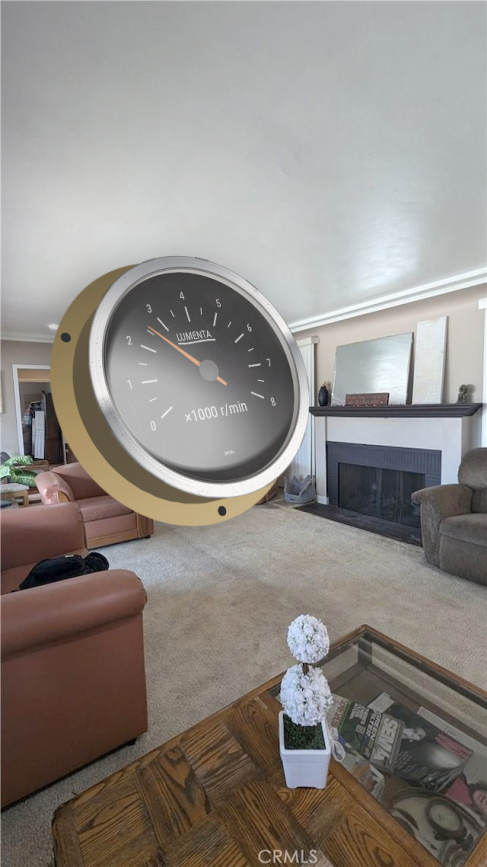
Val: 2500
